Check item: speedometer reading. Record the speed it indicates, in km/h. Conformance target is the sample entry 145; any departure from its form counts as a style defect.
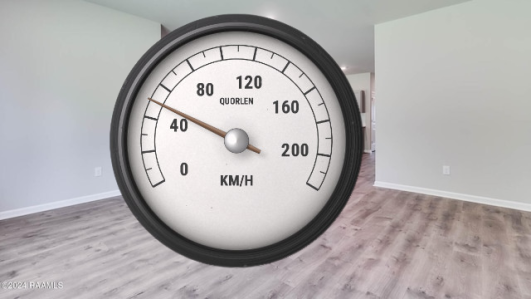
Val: 50
